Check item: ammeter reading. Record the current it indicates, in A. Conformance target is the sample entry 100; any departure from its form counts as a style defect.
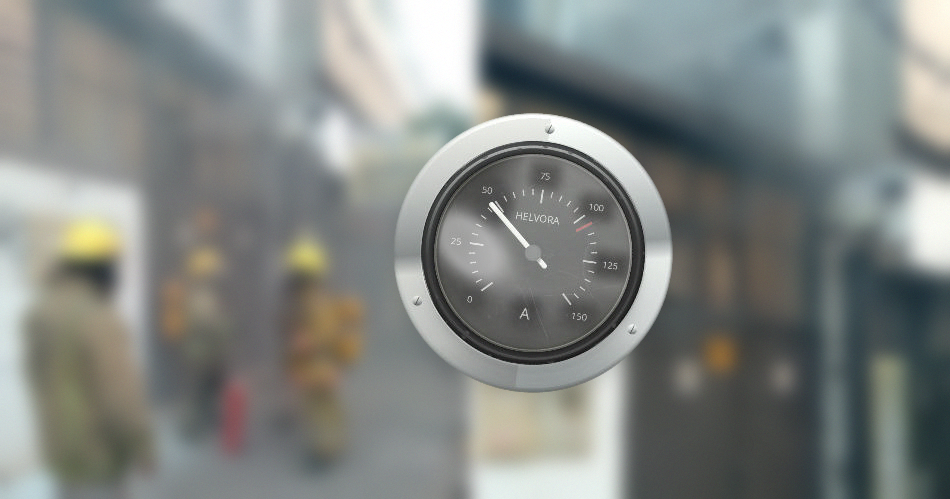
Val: 47.5
